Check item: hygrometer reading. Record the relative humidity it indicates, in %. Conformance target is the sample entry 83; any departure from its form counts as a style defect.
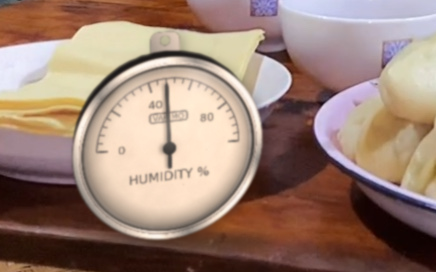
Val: 48
